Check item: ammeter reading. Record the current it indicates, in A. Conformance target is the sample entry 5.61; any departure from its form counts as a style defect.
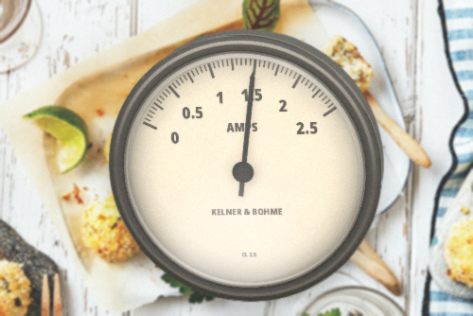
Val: 1.5
